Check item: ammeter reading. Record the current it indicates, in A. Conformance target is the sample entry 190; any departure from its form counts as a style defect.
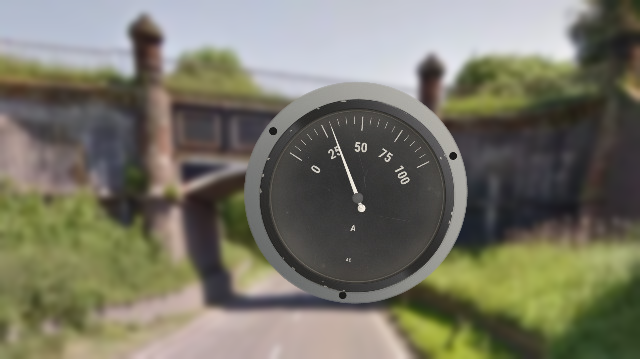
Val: 30
